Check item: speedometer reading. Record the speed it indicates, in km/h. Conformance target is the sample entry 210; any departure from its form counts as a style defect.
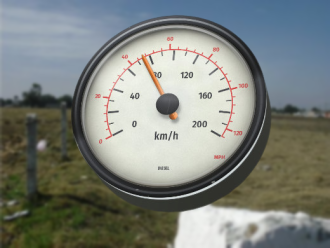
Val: 75
